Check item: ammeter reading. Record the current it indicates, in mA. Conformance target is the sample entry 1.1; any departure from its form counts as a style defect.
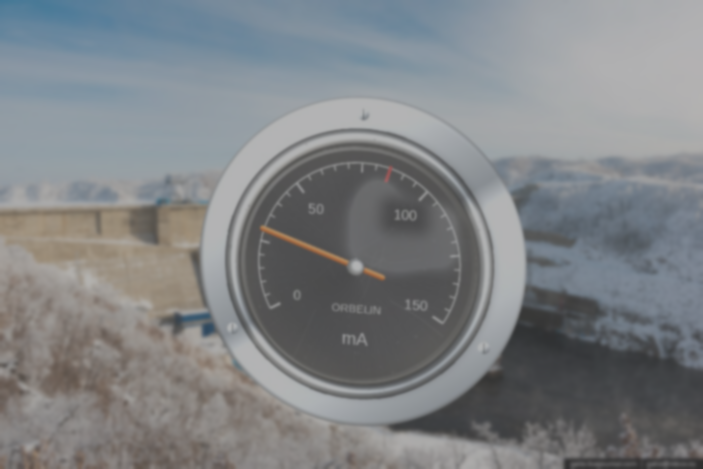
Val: 30
